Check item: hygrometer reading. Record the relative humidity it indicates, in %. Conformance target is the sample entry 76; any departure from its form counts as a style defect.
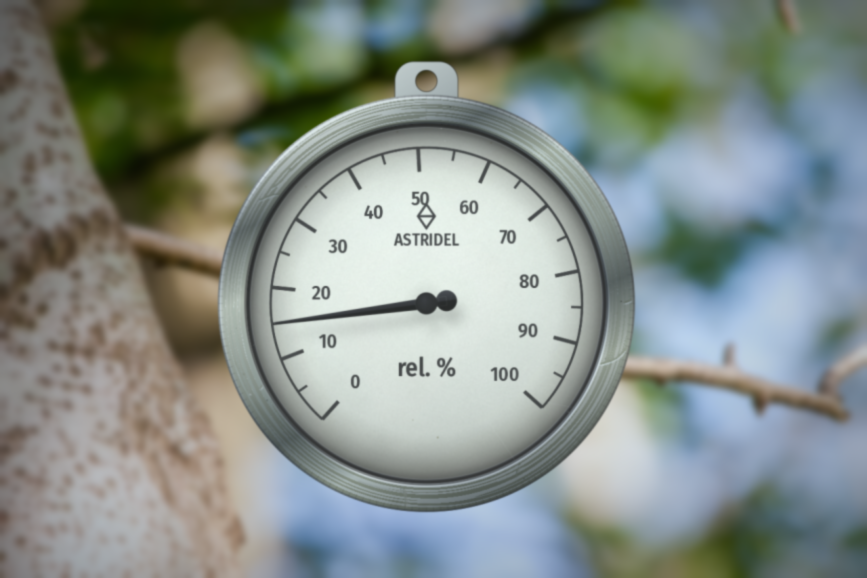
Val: 15
